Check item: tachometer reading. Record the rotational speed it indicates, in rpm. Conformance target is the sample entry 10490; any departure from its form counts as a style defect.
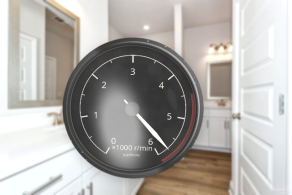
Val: 5750
